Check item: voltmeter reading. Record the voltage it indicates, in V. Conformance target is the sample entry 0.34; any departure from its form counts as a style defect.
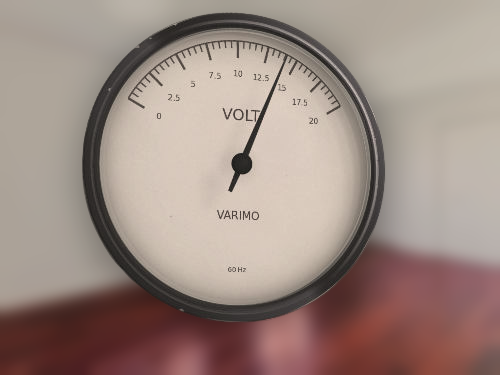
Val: 14
